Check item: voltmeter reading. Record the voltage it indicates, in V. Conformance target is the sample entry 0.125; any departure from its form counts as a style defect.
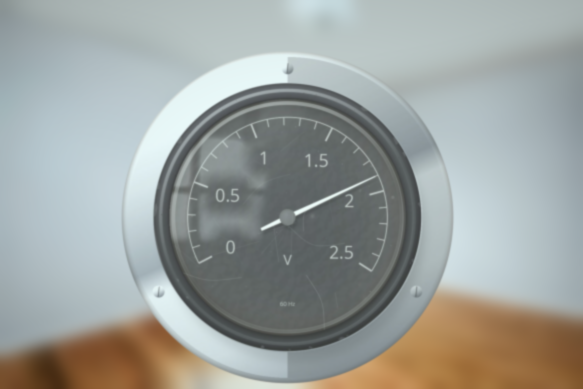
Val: 1.9
